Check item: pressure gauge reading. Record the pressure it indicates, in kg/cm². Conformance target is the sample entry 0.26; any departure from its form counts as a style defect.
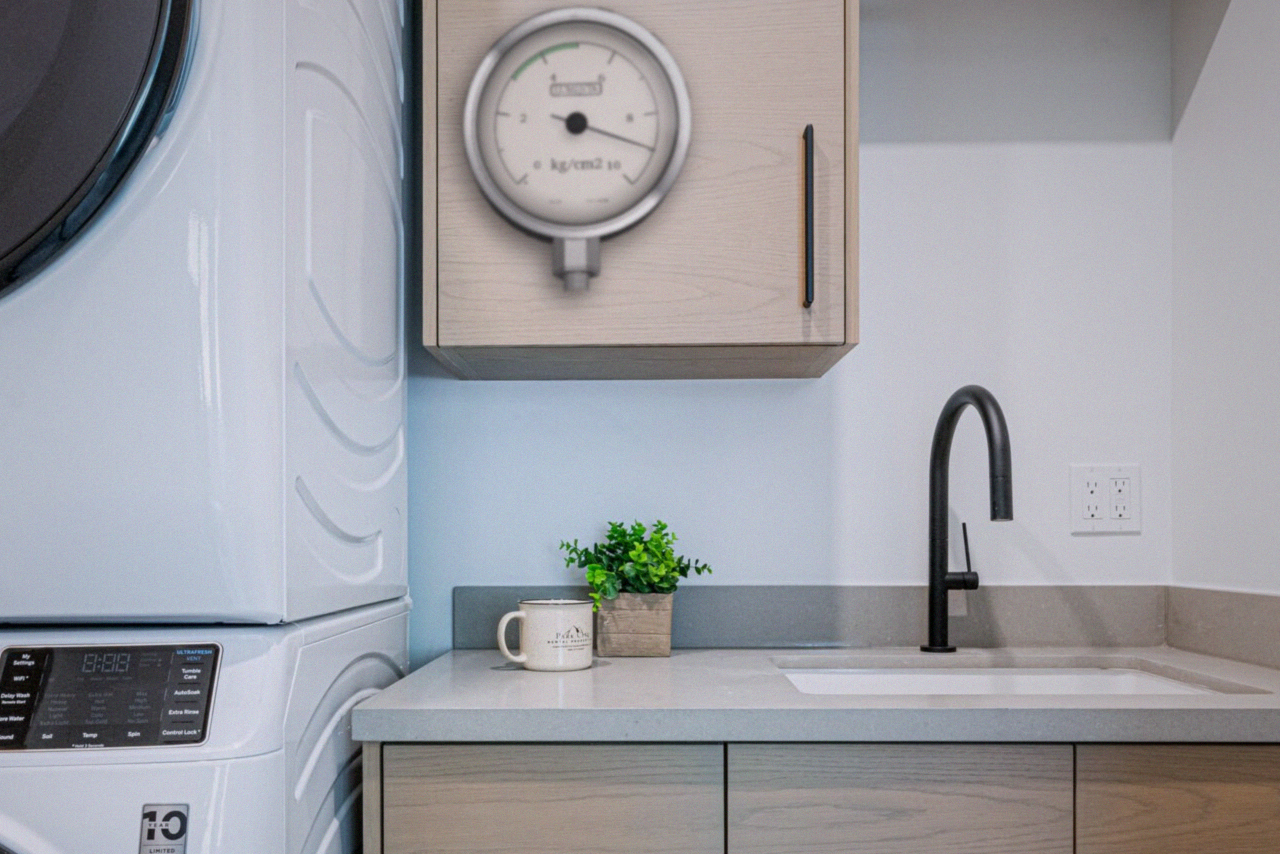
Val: 9
